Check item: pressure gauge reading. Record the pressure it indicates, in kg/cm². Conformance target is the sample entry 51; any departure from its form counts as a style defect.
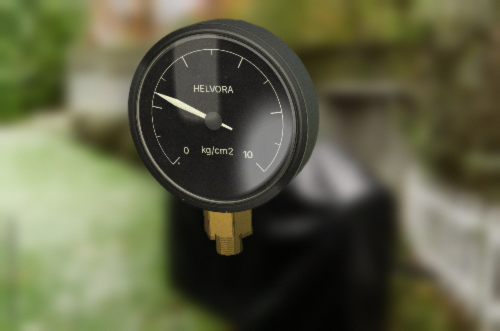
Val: 2.5
